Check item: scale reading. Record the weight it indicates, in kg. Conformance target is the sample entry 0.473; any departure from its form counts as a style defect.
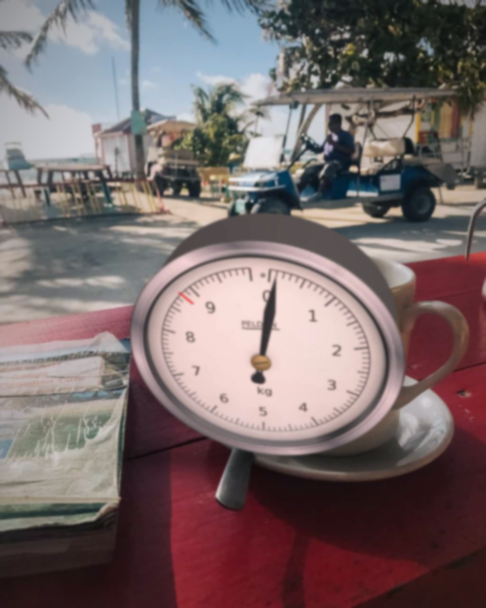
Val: 0.1
